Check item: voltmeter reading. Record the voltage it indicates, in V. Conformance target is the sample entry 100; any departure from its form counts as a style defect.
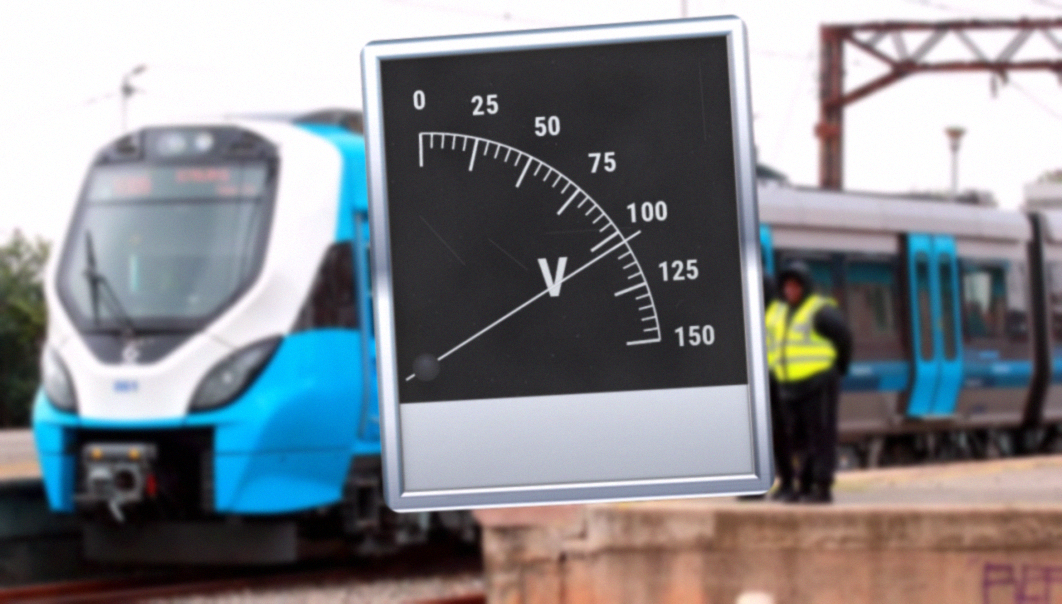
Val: 105
